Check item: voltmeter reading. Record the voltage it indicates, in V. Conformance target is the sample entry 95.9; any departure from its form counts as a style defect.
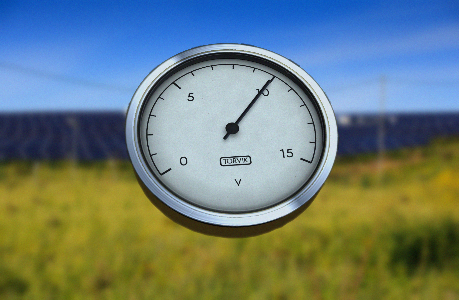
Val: 10
